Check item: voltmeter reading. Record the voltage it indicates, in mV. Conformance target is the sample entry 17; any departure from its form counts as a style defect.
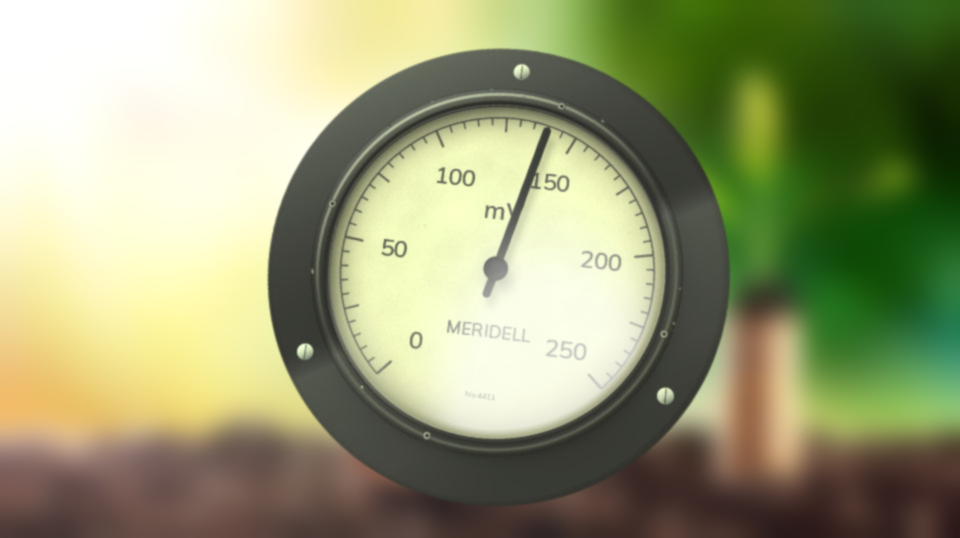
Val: 140
